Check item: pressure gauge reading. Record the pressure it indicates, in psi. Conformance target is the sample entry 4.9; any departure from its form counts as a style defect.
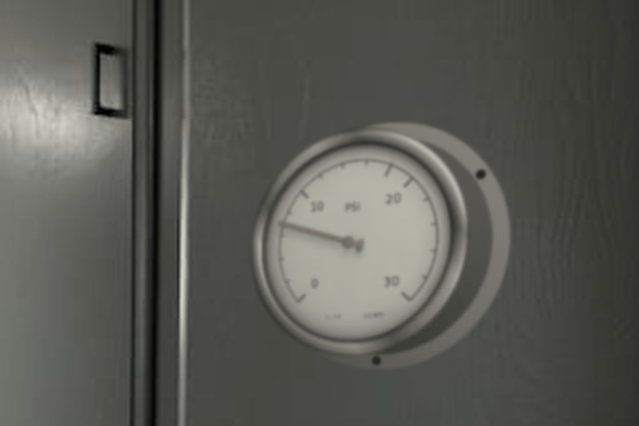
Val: 7
